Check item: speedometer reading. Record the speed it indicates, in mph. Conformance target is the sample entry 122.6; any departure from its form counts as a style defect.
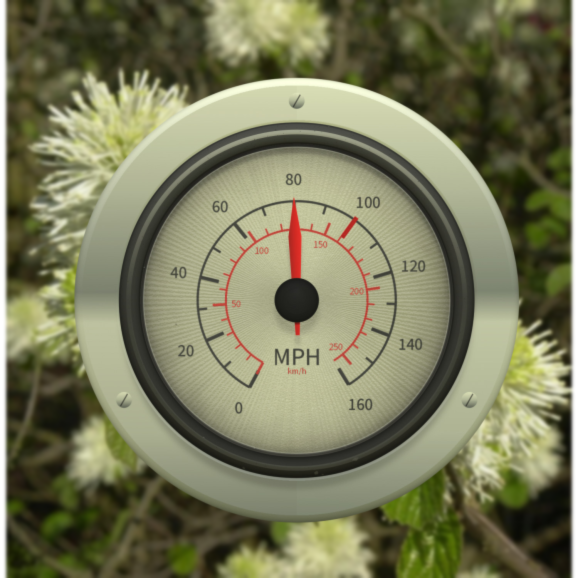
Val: 80
